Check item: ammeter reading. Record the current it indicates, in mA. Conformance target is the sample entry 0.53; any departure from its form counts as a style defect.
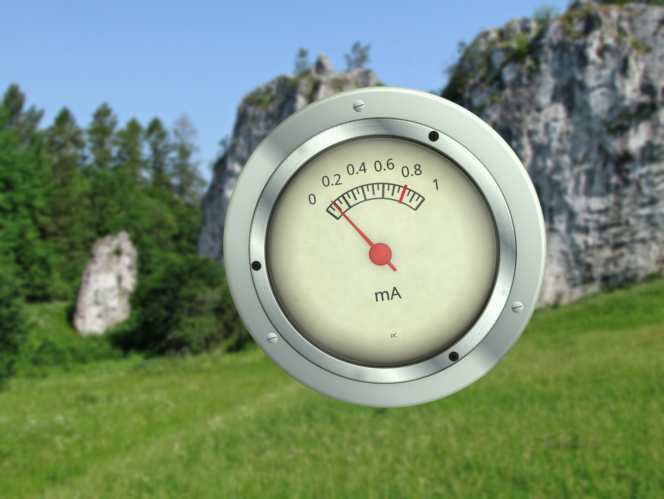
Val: 0.1
